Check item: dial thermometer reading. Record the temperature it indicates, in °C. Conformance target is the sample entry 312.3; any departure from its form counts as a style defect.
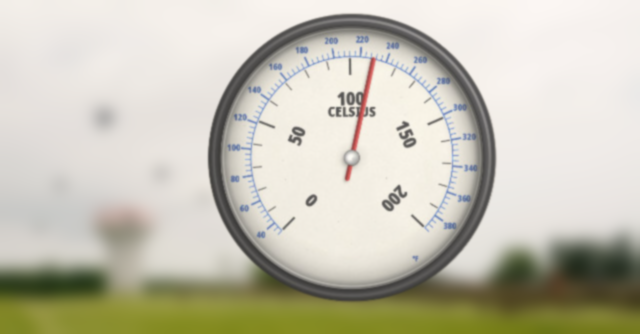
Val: 110
